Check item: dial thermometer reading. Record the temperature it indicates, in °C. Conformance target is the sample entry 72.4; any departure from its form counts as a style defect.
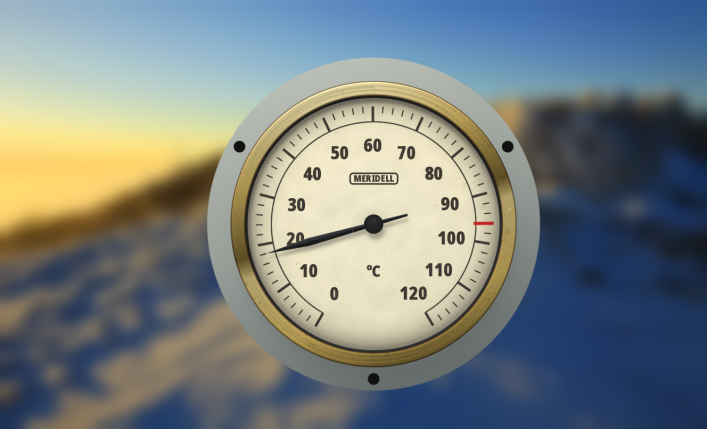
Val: 18
